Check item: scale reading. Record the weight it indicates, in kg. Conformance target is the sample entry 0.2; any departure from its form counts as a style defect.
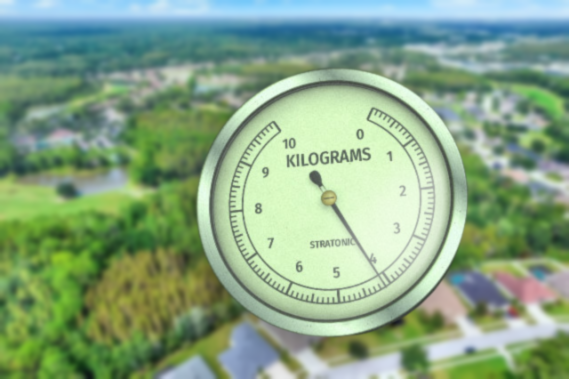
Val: 4.1
